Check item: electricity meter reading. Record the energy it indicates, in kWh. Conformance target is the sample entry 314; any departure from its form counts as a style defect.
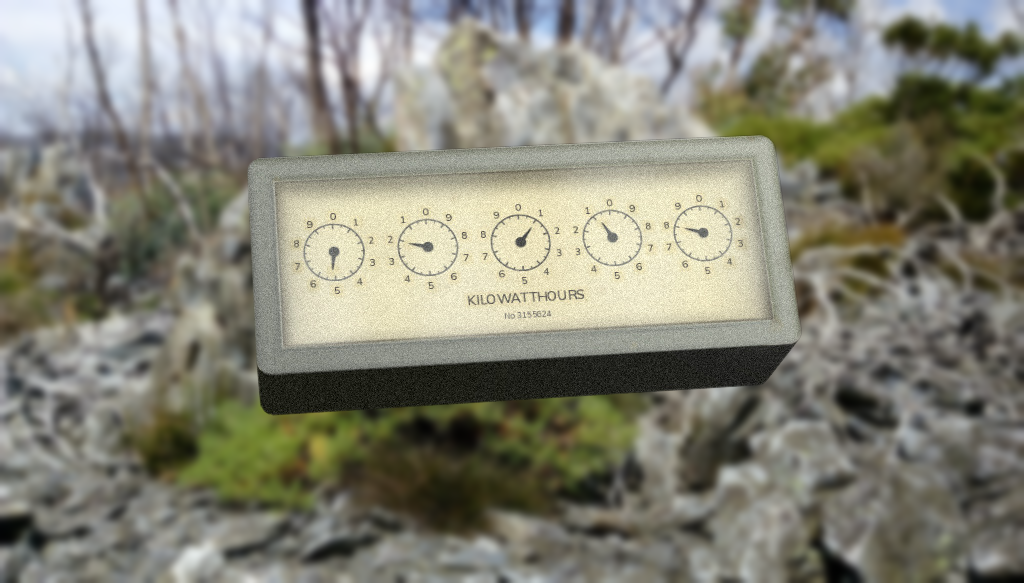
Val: 52108
